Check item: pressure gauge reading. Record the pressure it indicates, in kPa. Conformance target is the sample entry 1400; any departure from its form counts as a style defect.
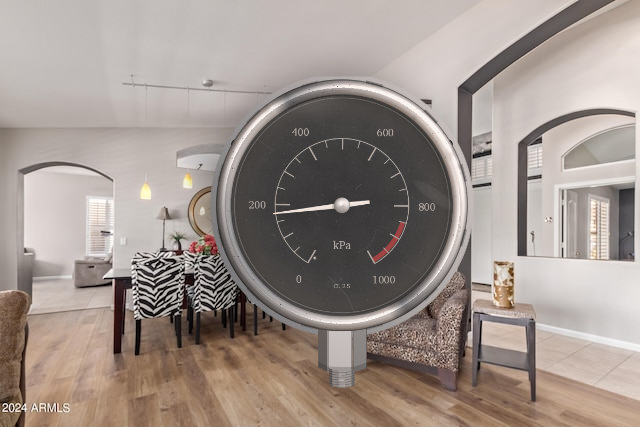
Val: 175
